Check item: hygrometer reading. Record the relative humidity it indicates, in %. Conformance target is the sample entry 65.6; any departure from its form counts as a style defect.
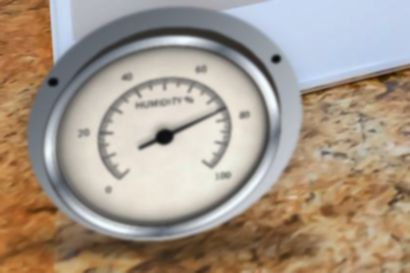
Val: 75
